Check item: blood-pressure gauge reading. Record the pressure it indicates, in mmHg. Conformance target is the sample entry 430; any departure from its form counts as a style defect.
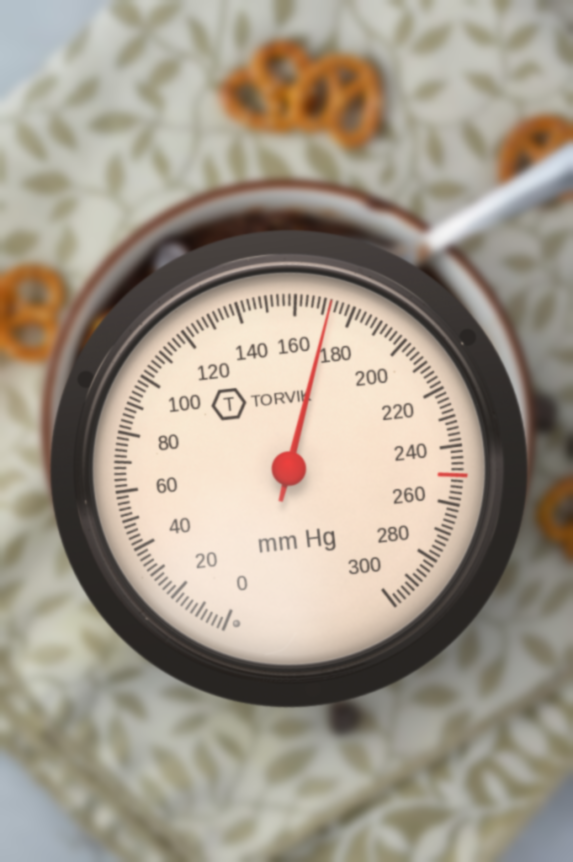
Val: 172
